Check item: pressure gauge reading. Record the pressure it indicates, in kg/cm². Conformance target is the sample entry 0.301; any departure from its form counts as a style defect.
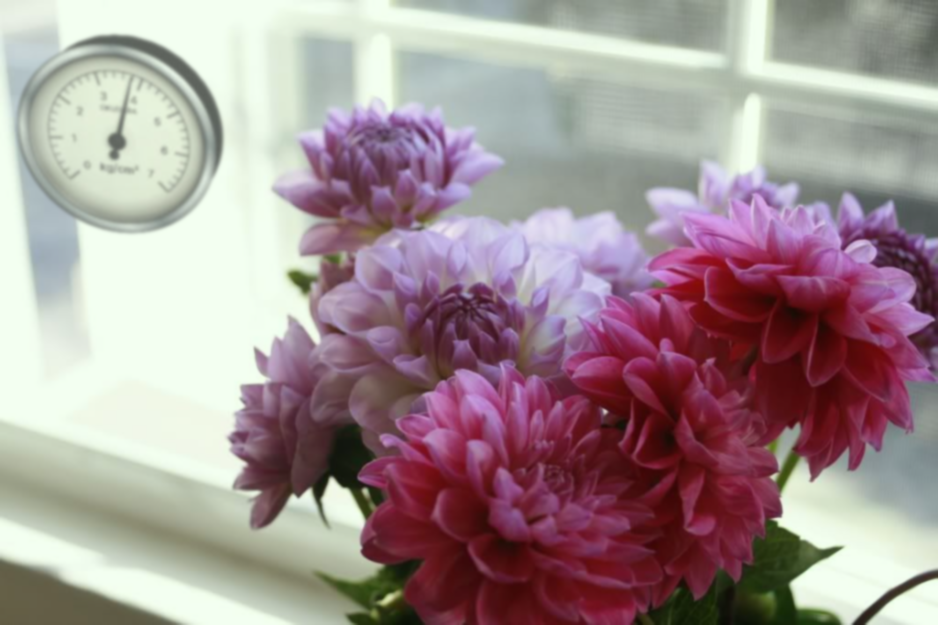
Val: 3.8
